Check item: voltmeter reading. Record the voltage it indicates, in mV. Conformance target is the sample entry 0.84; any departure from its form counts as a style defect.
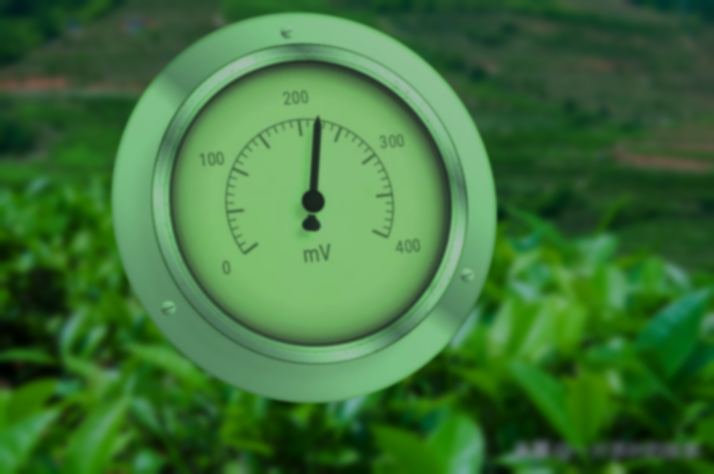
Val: 220
